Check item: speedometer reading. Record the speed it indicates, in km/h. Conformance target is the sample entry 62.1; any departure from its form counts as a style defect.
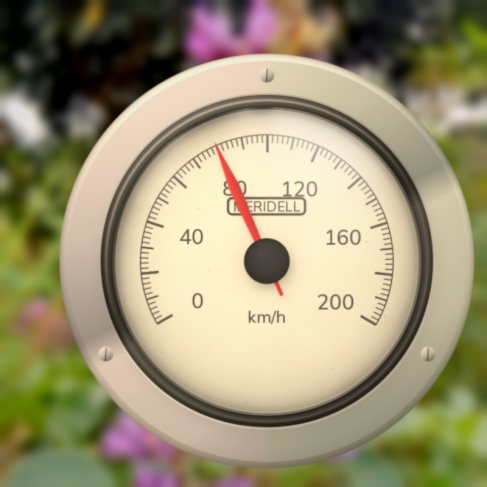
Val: 80
